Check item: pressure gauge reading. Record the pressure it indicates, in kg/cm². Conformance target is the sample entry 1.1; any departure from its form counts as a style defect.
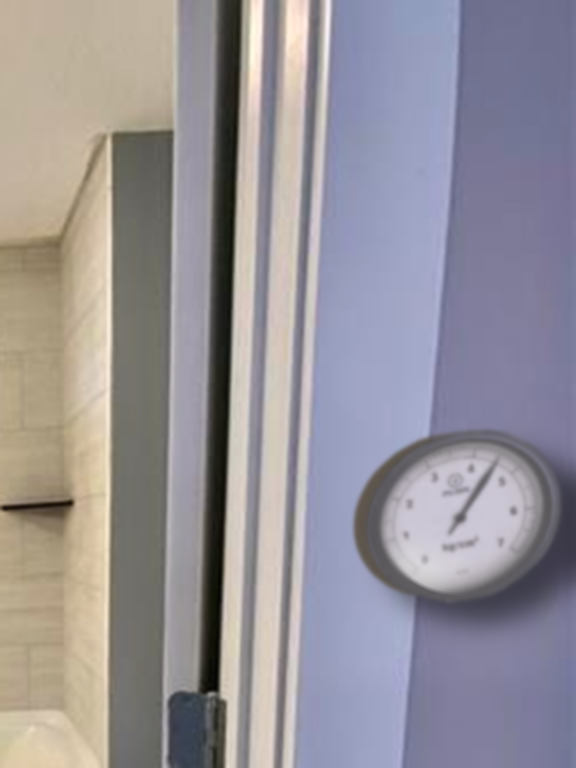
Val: 4.5
